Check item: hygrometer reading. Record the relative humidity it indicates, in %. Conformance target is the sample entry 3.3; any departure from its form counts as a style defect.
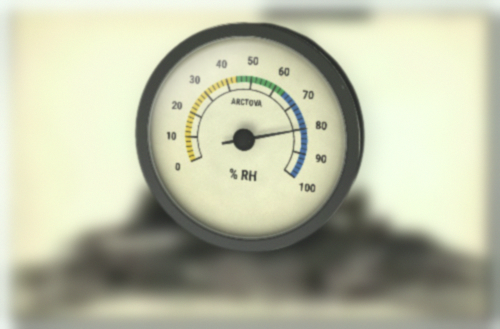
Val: 80
